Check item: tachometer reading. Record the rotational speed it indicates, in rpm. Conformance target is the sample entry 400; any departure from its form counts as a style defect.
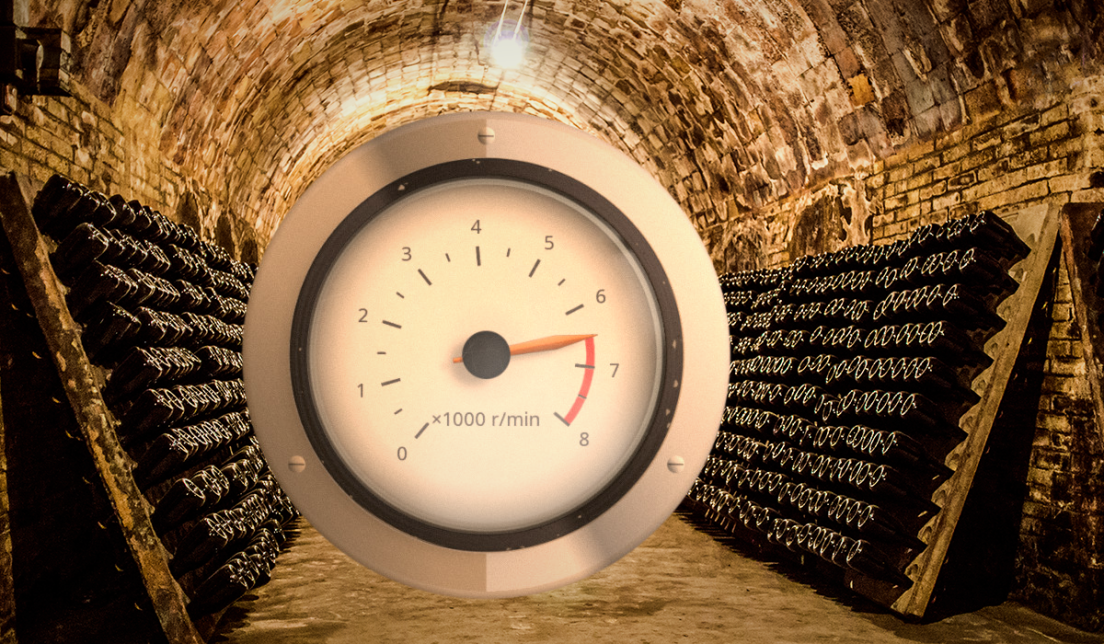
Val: 6500
